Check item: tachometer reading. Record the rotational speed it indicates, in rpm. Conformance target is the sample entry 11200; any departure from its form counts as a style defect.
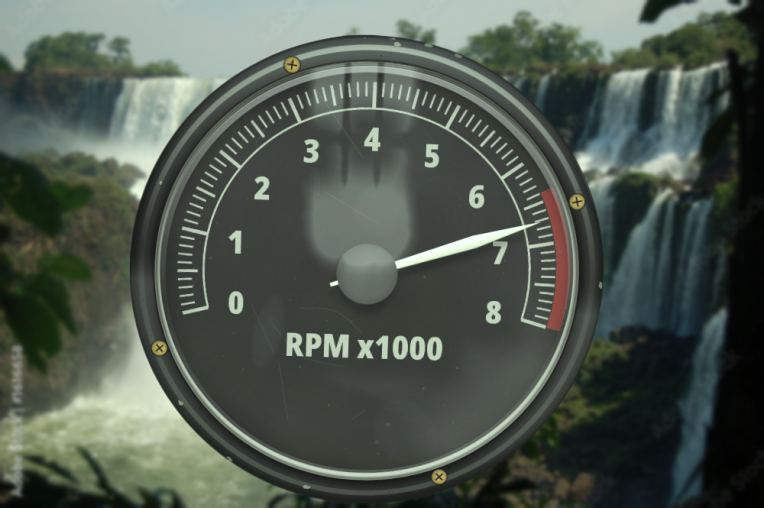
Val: 6700
